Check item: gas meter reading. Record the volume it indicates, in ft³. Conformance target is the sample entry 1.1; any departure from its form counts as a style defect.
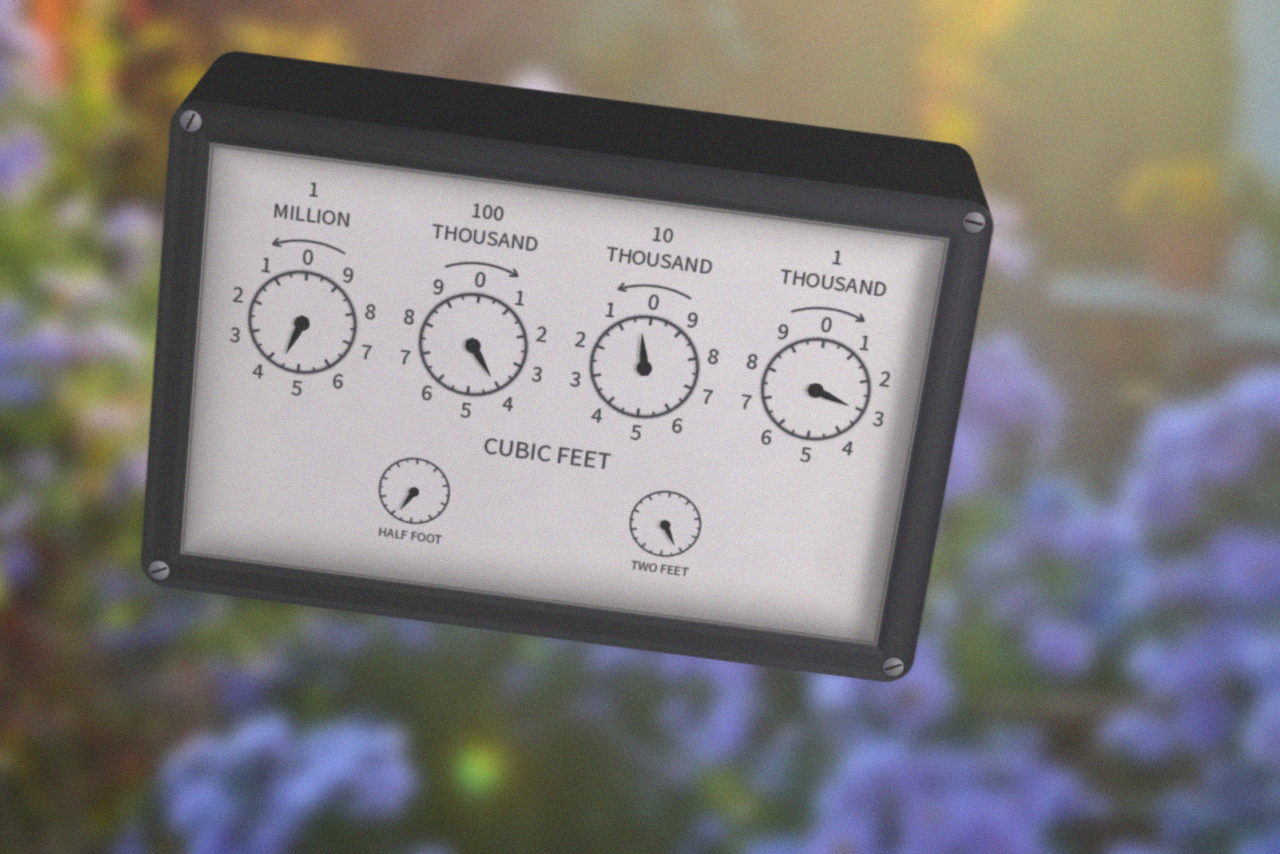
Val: 440300
